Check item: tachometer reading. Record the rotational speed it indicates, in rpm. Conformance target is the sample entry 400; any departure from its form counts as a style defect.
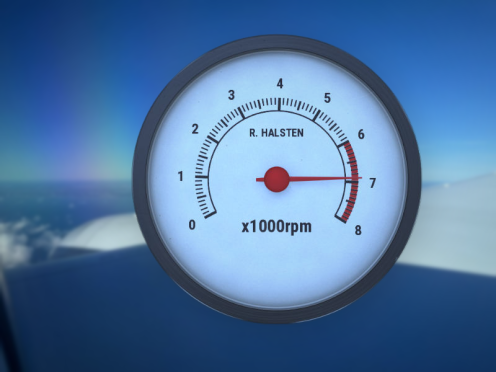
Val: 6900
